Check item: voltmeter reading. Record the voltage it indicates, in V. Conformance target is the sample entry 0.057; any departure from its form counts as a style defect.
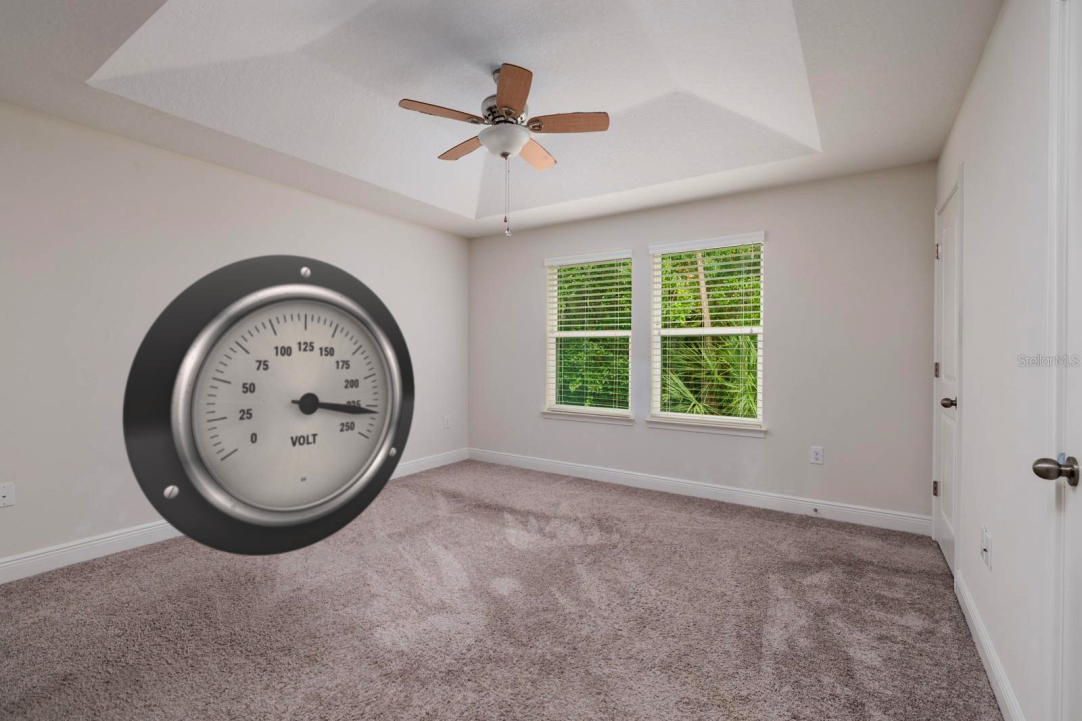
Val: 230
